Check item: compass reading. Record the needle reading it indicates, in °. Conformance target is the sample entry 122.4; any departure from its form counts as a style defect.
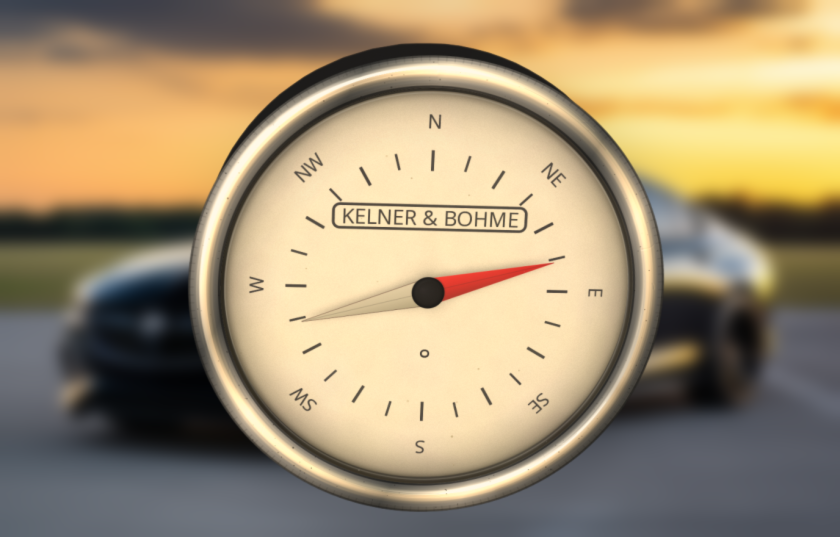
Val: 75
